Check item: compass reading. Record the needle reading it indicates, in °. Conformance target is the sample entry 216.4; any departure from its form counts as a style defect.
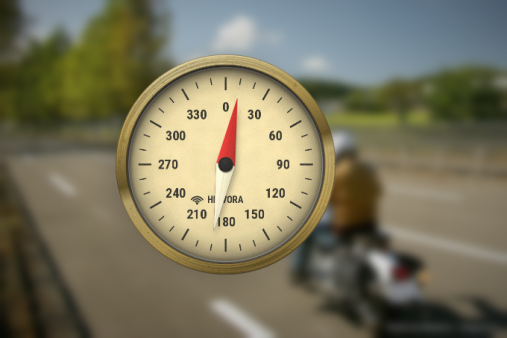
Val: 10
